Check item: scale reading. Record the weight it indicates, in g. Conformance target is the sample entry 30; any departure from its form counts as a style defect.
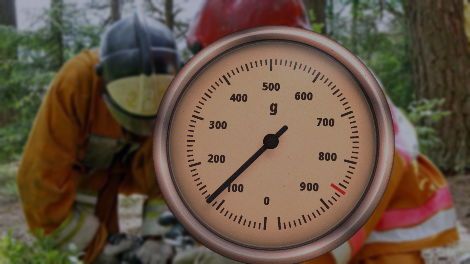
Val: 120
